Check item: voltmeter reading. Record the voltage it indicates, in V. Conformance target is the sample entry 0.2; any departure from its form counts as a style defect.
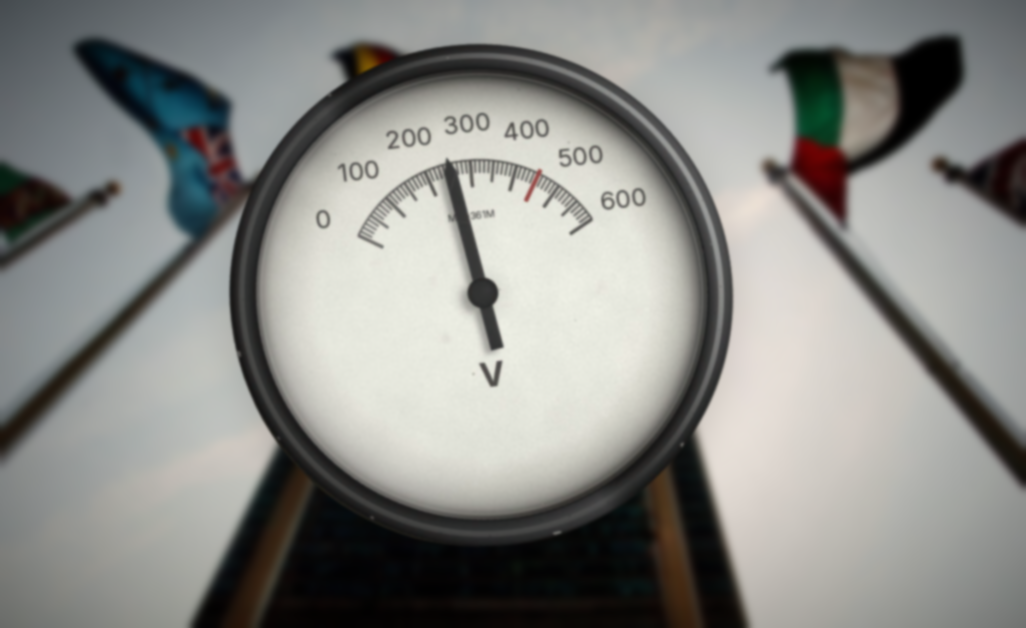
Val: 250
